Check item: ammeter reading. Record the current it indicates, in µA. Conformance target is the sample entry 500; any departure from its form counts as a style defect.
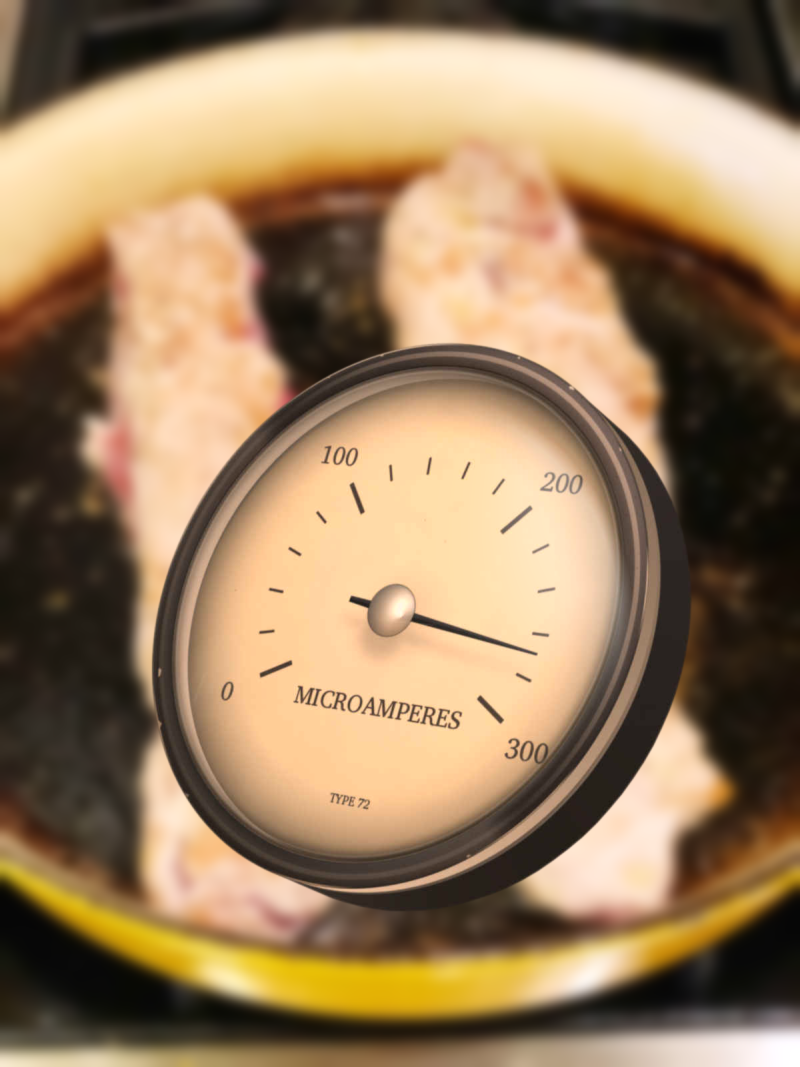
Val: 270
